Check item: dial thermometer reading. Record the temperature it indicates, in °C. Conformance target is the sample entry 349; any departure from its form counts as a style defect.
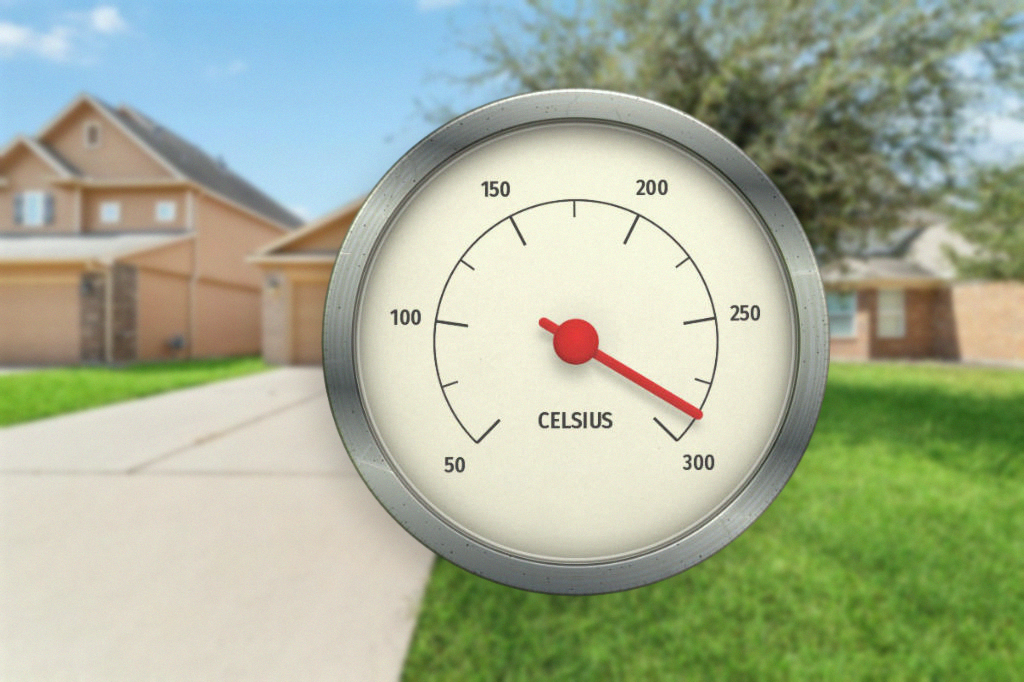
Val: 287.5
